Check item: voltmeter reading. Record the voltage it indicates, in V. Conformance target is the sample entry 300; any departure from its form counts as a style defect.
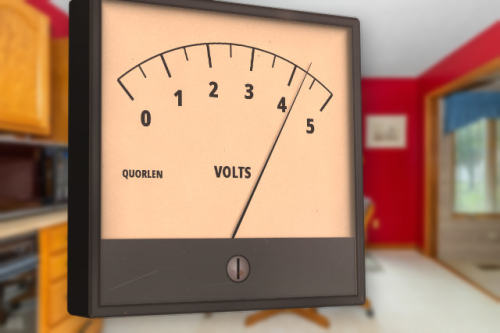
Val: 4.25
